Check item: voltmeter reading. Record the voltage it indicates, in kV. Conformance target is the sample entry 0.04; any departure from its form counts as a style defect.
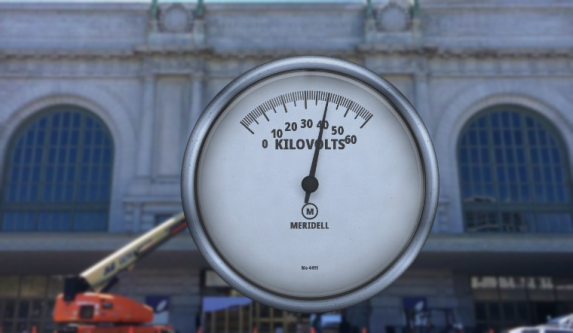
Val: 40
